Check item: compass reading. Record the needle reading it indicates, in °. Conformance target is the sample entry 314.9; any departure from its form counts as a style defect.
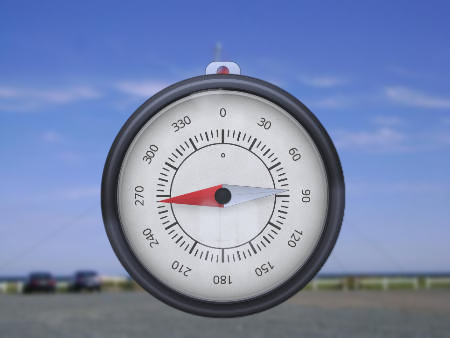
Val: 265
